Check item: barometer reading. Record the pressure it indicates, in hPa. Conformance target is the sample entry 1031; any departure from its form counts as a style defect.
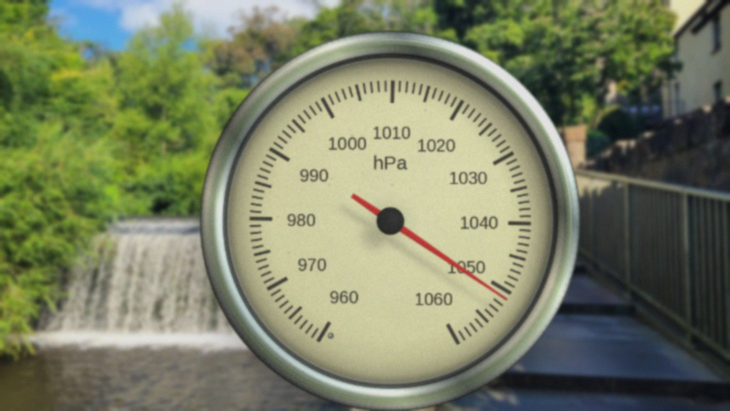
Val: 1051
